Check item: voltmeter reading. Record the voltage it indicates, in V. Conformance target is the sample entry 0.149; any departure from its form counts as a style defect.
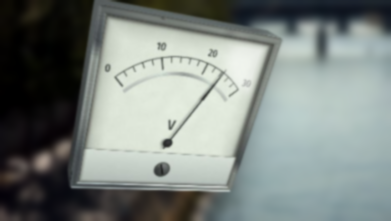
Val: 24
